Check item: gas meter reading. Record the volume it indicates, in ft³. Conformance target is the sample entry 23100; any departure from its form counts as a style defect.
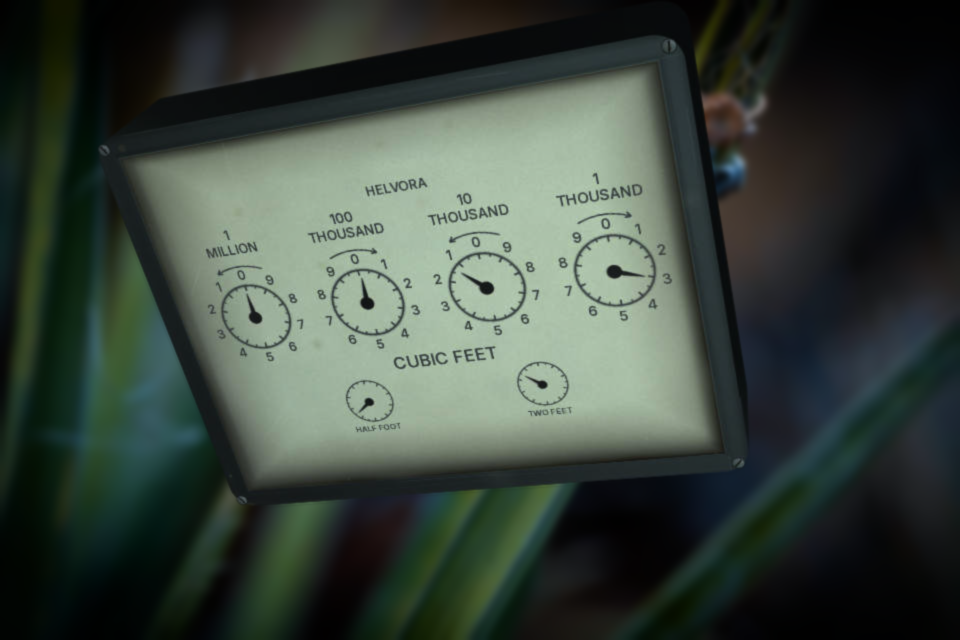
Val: 1300
